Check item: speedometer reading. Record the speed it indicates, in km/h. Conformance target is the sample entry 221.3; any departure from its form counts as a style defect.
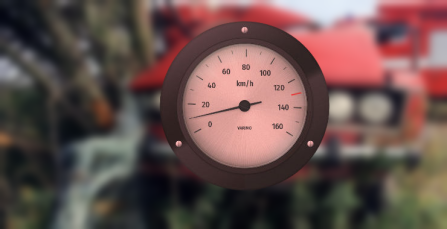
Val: 10
